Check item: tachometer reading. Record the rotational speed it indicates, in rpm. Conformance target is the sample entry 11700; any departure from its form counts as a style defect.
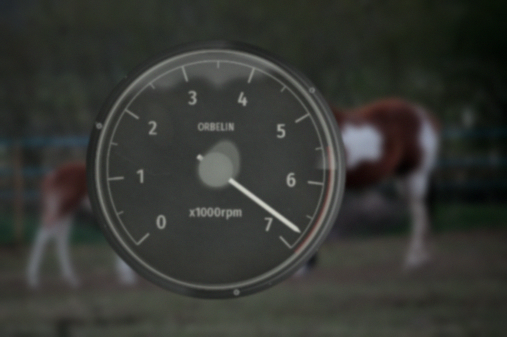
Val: 6750
